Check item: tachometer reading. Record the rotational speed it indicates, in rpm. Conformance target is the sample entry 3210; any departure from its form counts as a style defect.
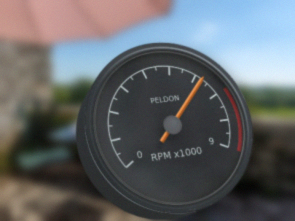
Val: 6250
